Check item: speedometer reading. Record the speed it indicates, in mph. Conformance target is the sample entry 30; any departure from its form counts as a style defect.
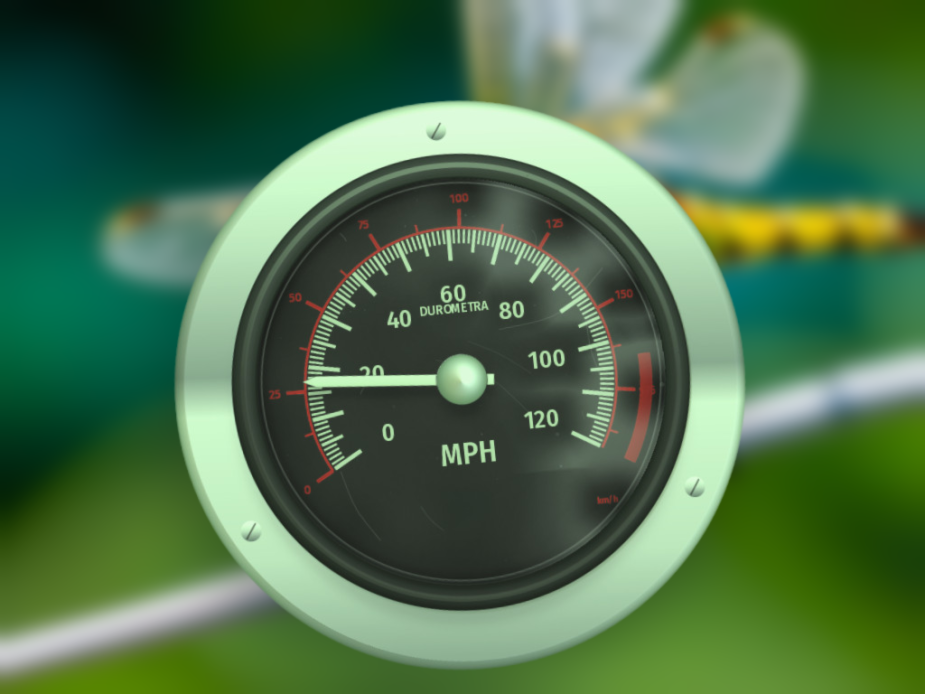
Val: 17
